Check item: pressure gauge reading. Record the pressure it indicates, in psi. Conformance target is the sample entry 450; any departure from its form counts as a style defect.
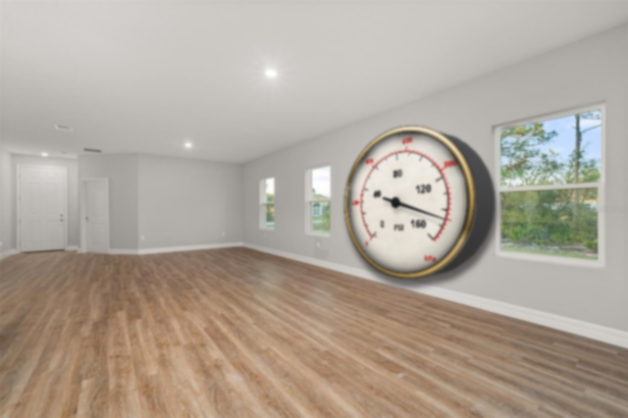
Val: 145
